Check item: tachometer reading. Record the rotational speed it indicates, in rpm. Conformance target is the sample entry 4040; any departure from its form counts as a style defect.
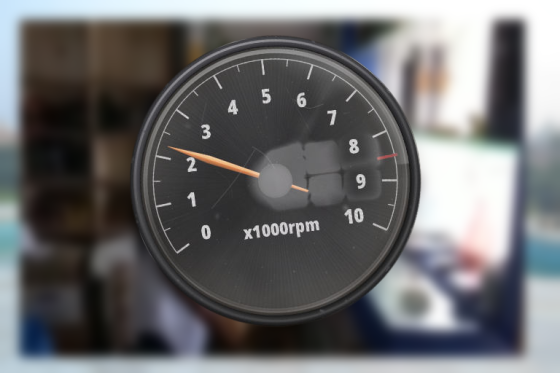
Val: 2250
